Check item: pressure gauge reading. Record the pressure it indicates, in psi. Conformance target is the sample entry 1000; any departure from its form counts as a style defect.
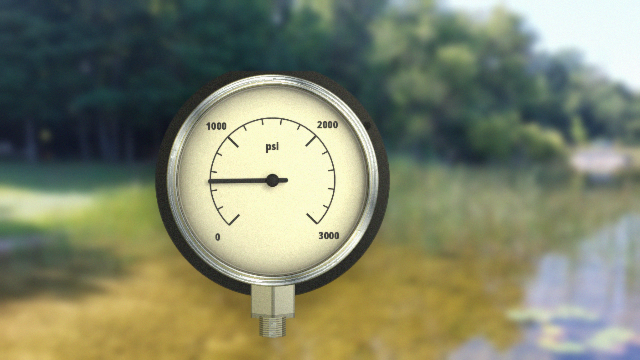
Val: 500
